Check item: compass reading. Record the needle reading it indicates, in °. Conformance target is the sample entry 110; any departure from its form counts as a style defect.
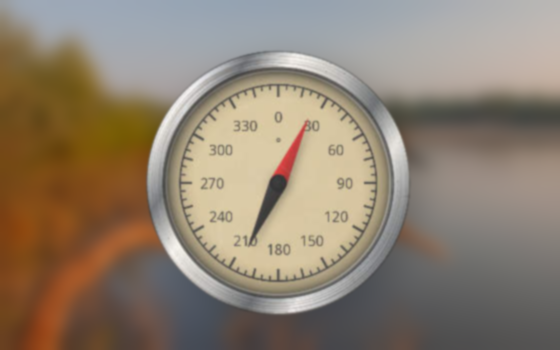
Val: 25
